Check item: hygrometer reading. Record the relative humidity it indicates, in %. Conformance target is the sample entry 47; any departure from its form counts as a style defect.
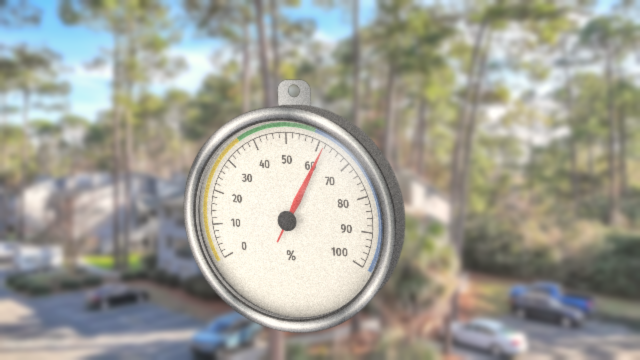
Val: 62
